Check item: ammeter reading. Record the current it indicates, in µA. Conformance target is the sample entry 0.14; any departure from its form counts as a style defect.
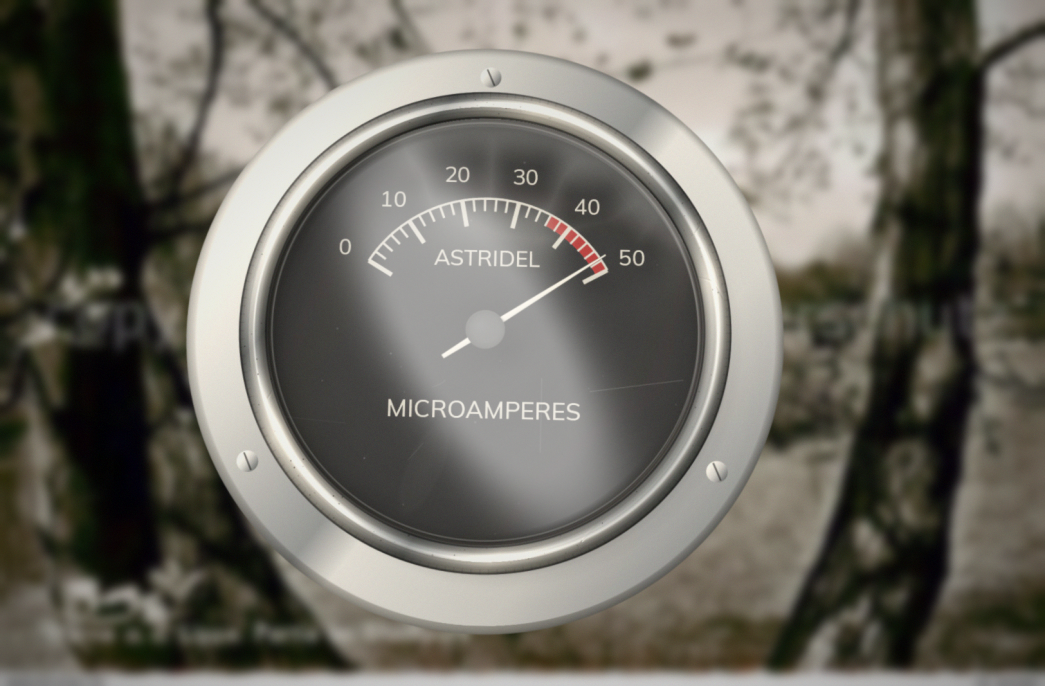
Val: 48
